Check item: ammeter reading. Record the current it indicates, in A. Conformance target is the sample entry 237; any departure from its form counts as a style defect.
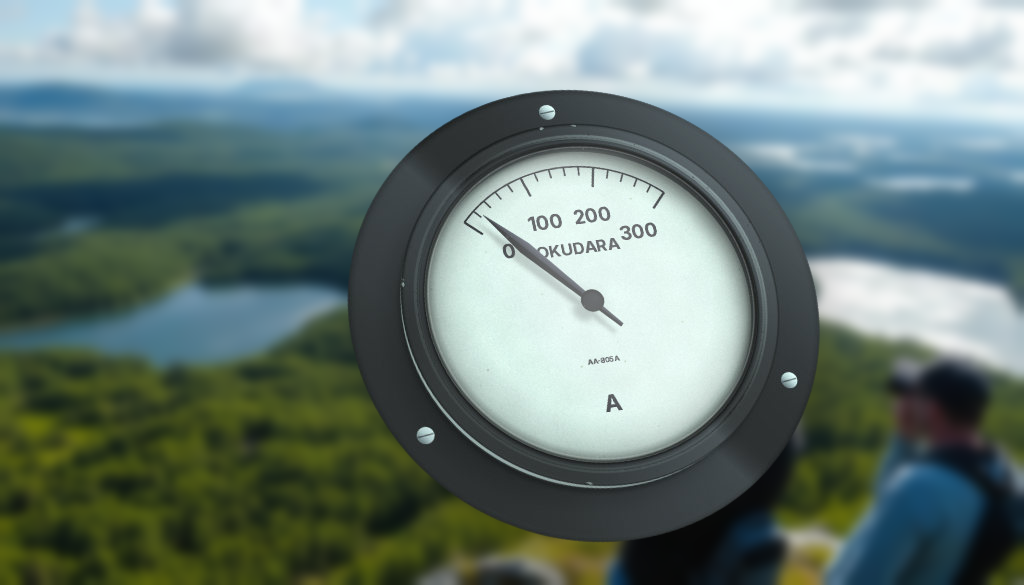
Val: 20
